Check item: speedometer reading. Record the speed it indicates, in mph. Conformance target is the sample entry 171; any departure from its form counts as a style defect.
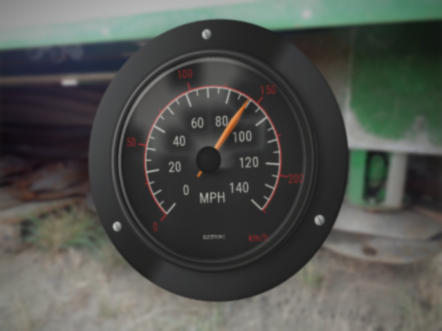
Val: 90
